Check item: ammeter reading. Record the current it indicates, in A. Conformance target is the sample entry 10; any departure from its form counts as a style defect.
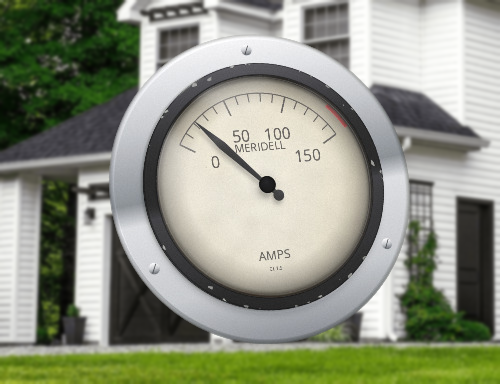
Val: 20
